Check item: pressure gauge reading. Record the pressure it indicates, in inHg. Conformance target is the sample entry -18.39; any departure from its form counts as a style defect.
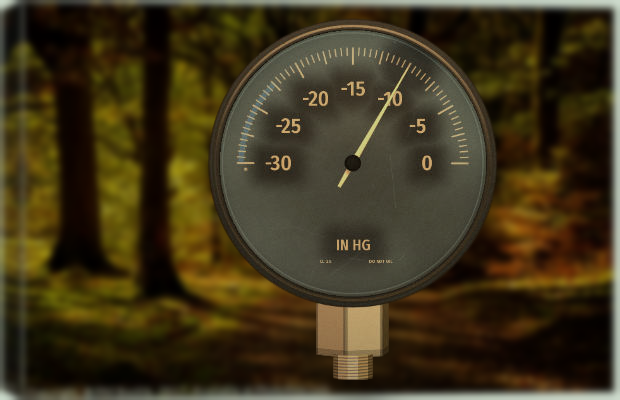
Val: -10
